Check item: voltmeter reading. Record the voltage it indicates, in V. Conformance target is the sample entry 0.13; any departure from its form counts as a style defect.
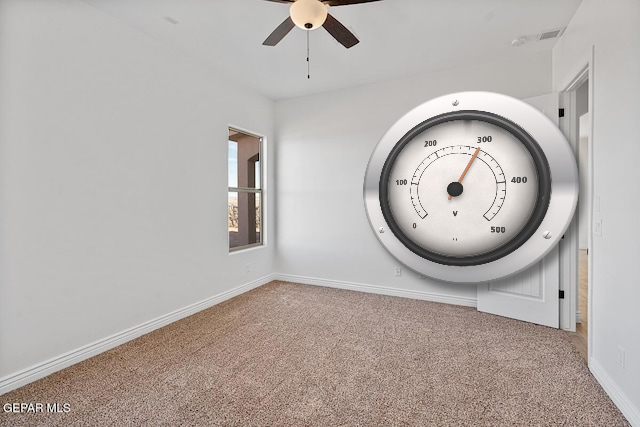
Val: 300
